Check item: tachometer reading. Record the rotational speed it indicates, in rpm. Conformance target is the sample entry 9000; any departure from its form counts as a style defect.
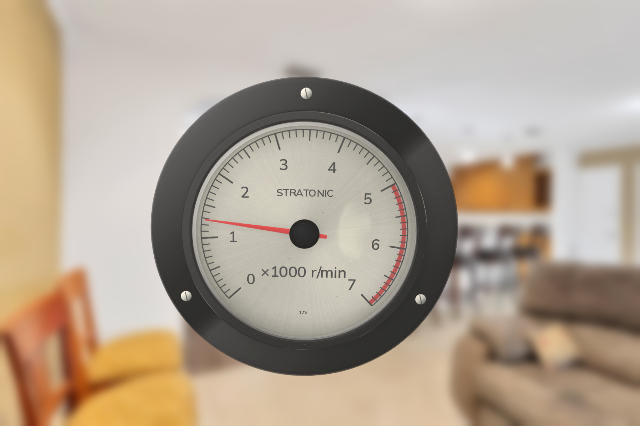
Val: 1300
